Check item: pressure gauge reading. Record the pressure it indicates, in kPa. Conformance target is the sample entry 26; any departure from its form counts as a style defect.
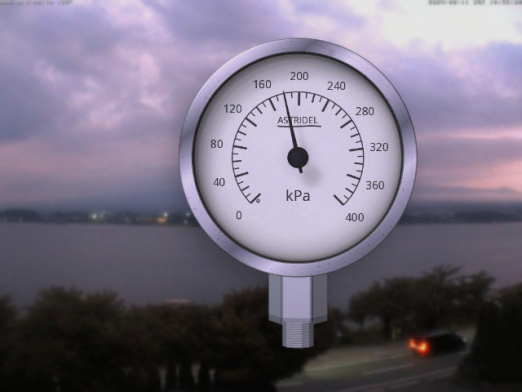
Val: 180
